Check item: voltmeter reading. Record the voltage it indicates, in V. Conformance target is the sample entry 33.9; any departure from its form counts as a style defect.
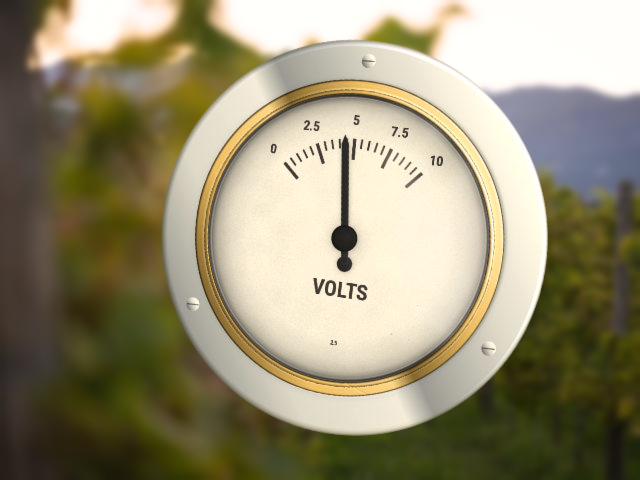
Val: 4.5
